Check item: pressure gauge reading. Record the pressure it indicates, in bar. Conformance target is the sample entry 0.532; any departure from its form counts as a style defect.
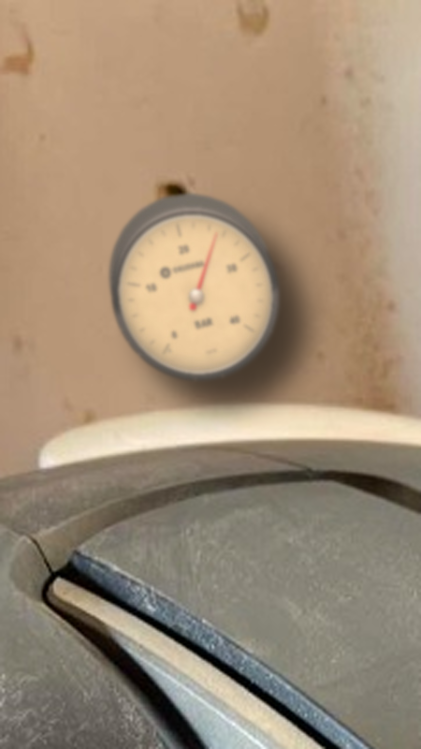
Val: 25
